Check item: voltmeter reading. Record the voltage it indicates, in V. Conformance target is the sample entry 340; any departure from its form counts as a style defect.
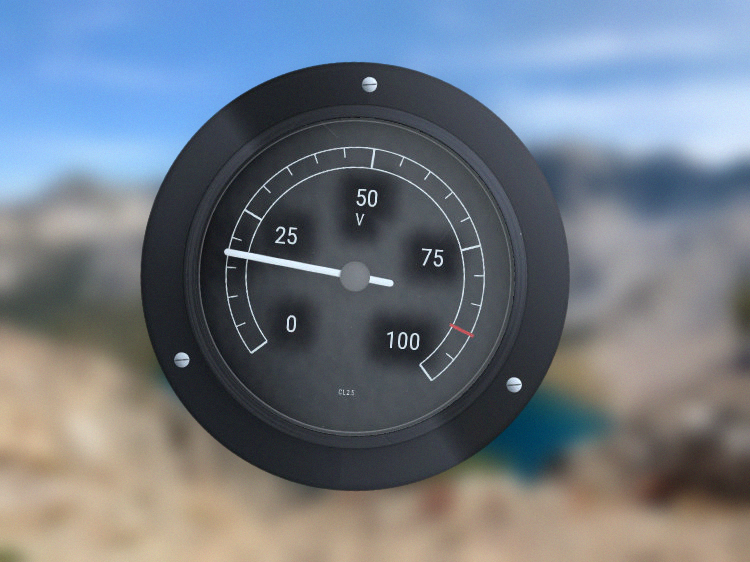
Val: 17.5
